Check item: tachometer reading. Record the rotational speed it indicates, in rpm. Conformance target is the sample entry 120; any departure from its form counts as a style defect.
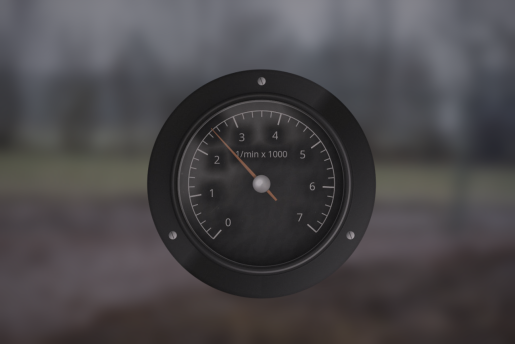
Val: 2500
